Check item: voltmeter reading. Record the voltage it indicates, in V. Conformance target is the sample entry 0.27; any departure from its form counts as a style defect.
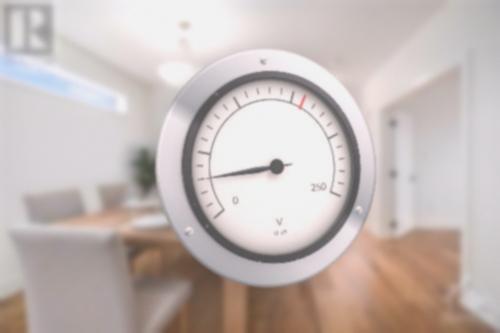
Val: 30
